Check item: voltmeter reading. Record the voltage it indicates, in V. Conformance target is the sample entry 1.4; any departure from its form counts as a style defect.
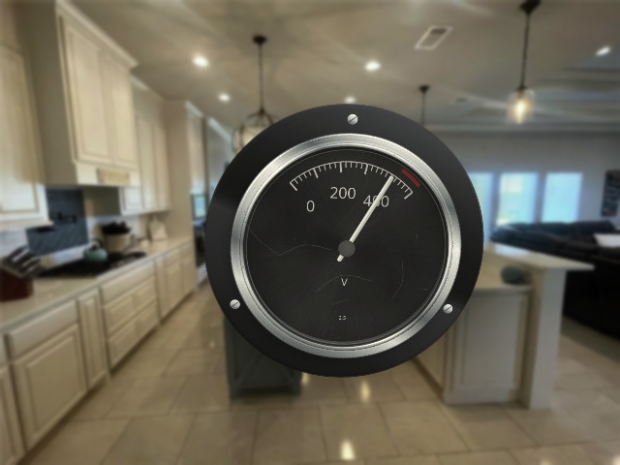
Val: 400
